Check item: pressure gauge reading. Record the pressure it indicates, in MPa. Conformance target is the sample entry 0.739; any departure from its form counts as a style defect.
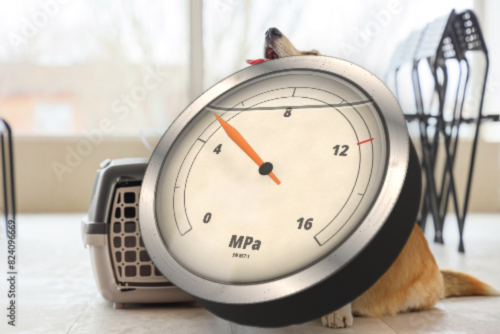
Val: 5
